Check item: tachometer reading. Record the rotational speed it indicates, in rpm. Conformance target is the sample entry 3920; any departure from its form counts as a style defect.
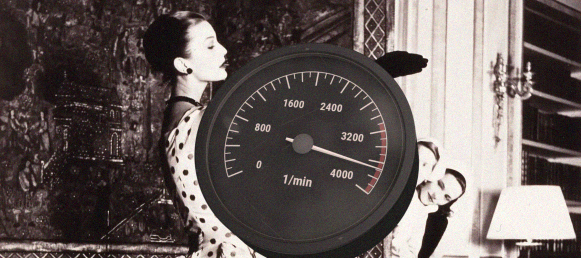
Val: 3700
